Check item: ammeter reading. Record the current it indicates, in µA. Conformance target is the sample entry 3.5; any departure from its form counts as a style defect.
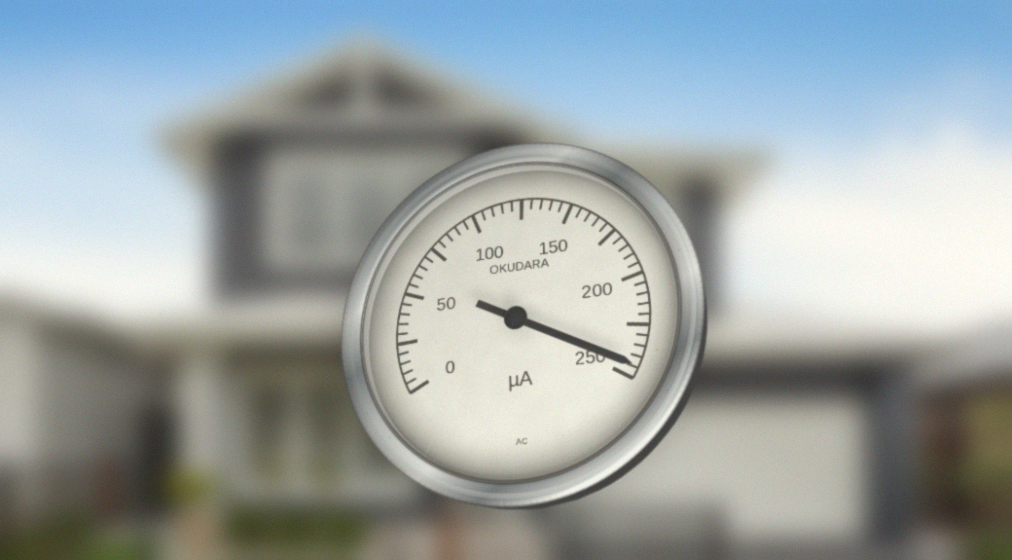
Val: 245
